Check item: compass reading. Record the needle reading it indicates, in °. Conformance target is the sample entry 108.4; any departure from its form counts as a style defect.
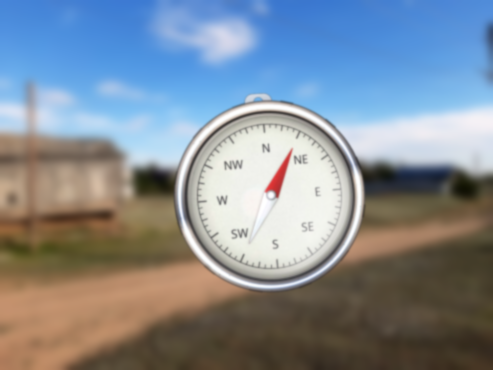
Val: 30
